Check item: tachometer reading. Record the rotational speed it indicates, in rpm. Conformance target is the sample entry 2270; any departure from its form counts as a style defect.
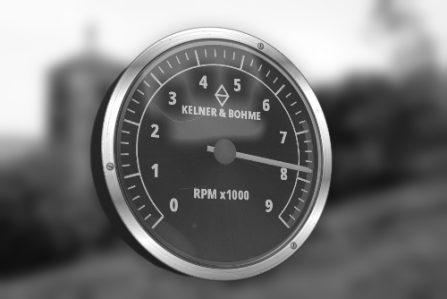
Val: 7800
